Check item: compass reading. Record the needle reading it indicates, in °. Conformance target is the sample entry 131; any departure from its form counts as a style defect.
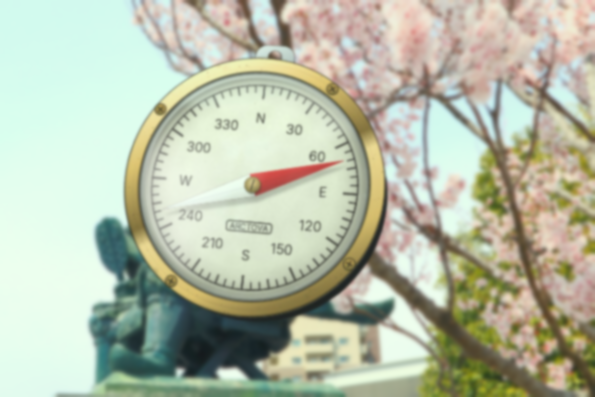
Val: 70
